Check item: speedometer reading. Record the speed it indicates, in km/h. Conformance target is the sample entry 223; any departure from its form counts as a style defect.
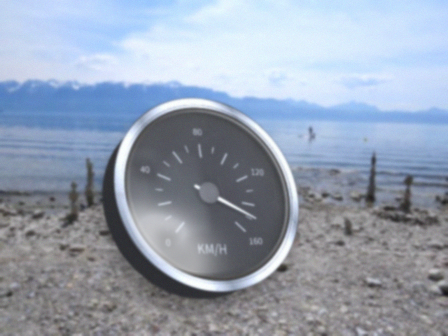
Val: 150
